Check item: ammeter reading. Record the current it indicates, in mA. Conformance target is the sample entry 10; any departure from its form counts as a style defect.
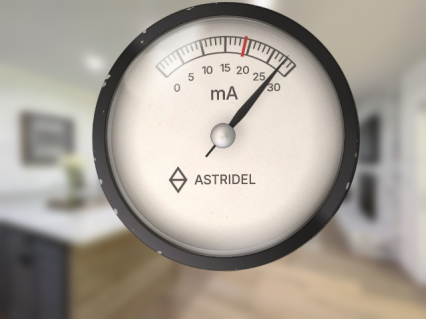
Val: 28
